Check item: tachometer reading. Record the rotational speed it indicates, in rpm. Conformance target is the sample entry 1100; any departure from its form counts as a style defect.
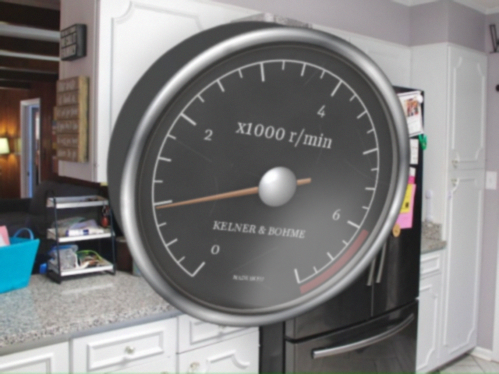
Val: 1000
